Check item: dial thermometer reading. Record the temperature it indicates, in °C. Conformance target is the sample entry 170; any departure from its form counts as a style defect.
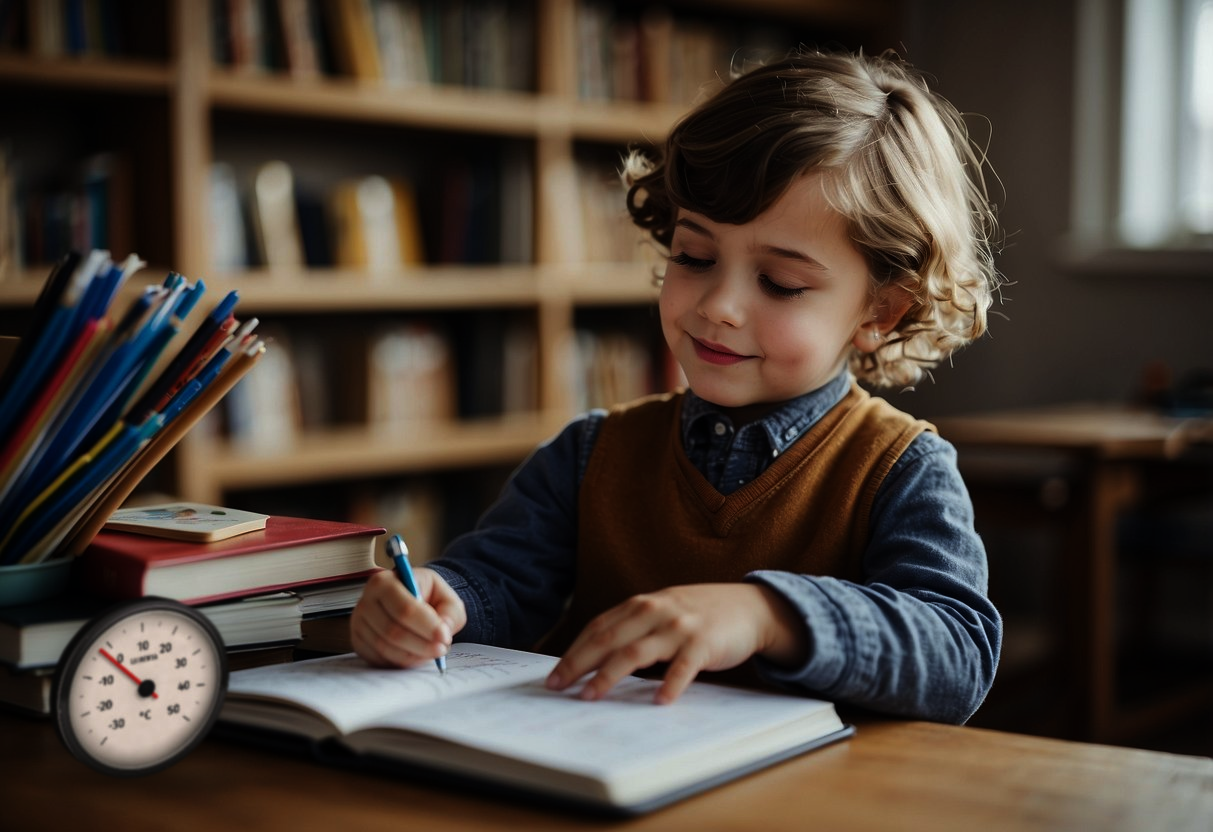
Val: -2.5
